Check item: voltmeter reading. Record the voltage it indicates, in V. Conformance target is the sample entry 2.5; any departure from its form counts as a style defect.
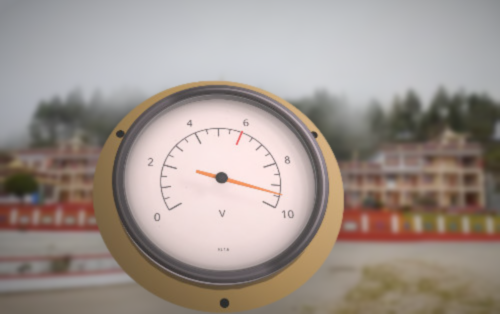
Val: 9.5
